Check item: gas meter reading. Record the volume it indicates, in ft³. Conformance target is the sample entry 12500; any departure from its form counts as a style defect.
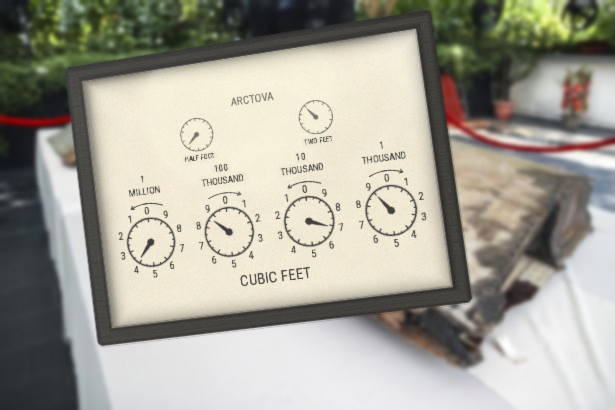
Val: 386900
